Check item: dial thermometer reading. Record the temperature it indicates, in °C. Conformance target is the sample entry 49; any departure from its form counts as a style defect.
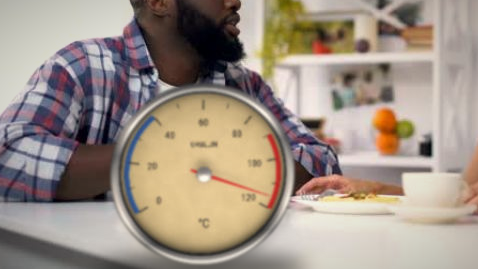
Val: 115
